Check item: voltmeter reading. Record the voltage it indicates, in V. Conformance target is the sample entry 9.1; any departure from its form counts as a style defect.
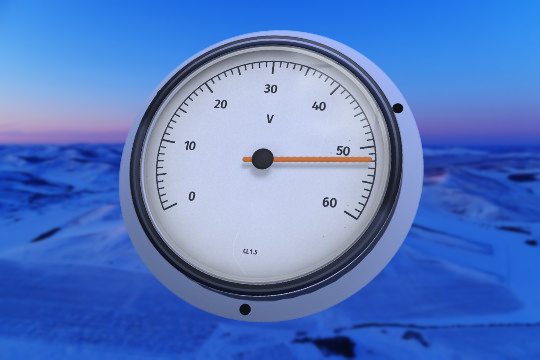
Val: 52
